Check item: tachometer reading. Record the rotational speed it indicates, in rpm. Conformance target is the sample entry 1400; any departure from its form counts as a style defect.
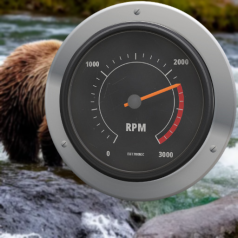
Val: 2200
